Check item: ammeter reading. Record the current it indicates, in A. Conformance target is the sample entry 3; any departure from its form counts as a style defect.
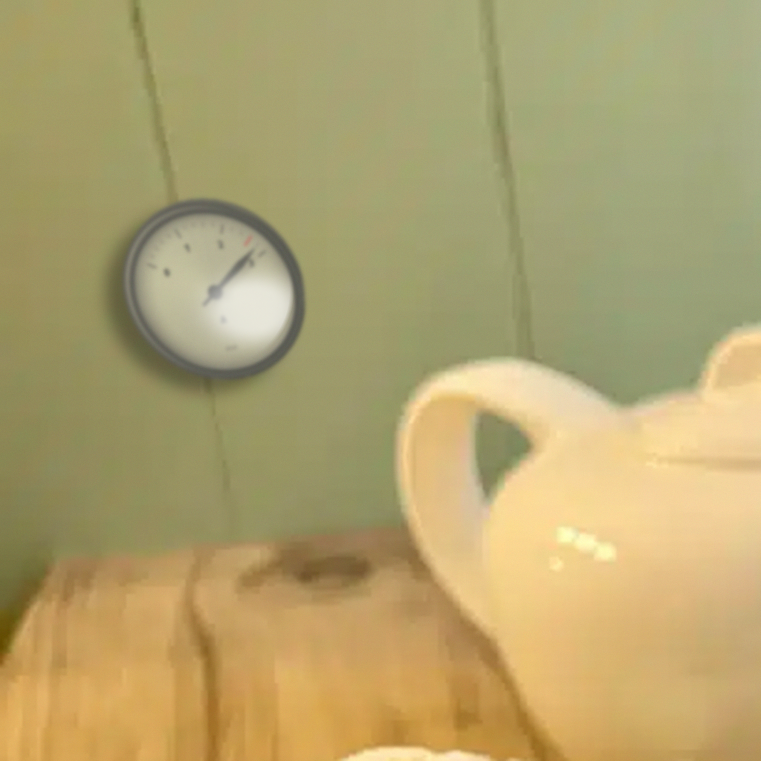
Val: 2.8
